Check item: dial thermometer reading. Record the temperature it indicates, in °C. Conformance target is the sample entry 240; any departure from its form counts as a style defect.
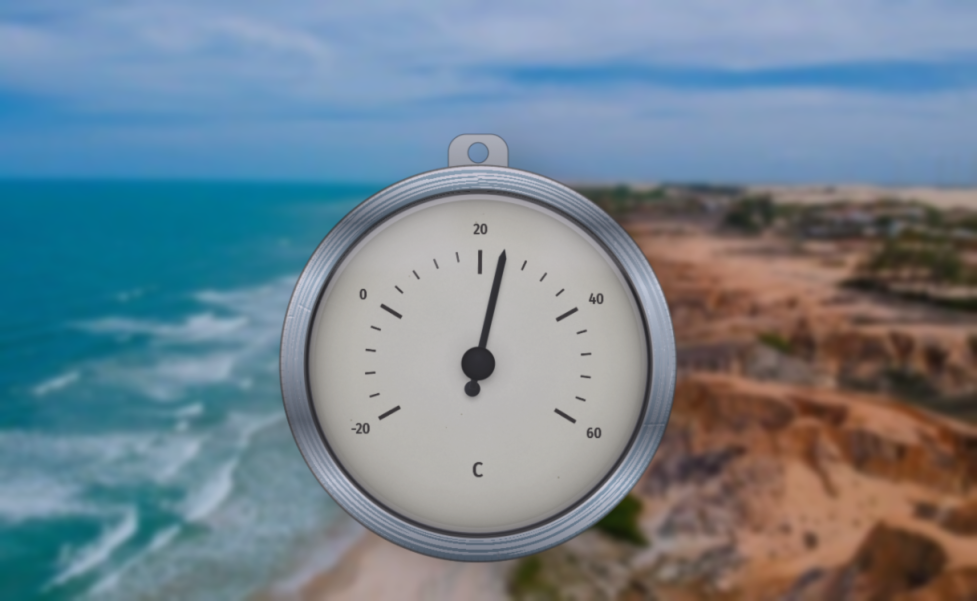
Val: 24
